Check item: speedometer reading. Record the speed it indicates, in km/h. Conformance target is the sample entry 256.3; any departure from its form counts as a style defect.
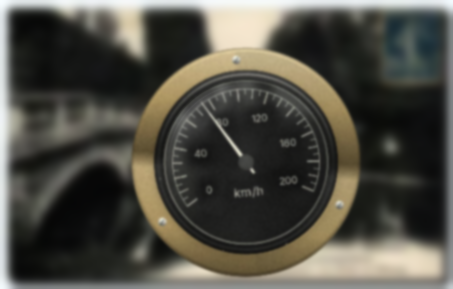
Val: 75
